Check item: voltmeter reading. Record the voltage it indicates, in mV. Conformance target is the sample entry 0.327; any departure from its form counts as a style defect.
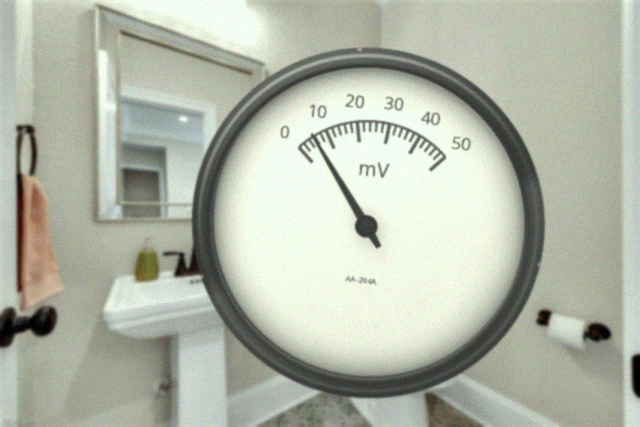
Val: 6
